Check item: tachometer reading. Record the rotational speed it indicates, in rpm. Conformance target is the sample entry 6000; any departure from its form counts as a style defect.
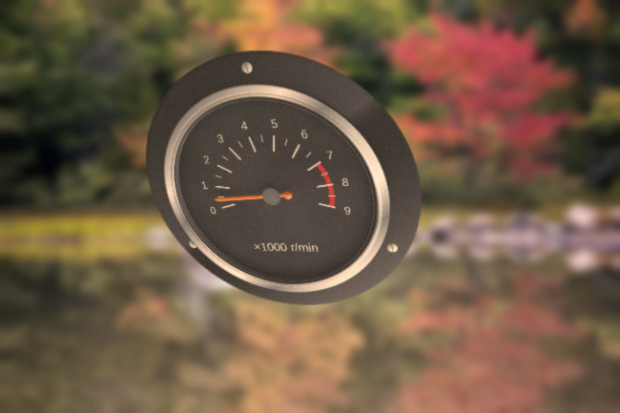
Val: 500
